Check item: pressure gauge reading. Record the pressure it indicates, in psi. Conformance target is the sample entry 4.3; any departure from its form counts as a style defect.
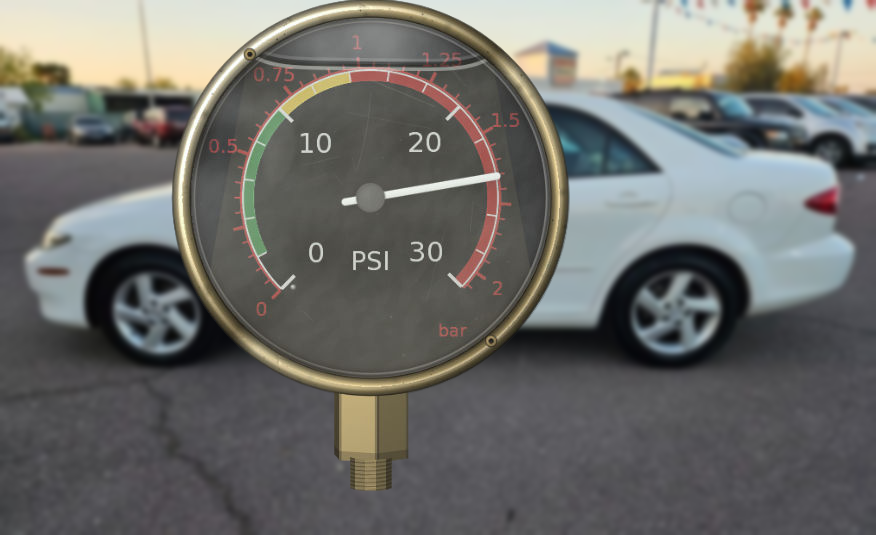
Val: 24
